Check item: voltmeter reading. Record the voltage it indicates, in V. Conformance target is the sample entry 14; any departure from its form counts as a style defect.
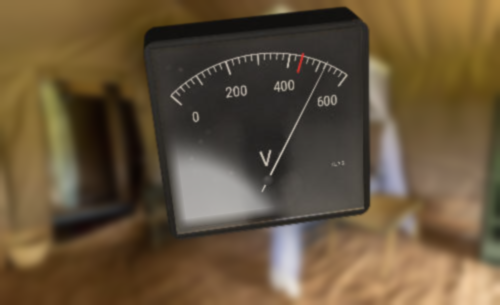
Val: 520
